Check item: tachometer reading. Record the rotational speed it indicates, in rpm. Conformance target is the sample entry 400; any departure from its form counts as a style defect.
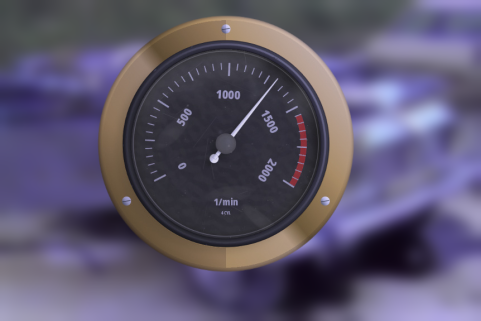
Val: 1300
